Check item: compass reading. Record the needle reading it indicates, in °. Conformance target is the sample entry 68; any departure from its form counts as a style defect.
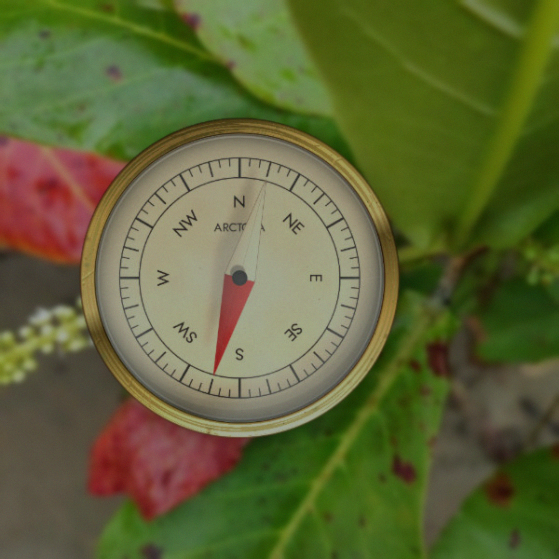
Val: 195
